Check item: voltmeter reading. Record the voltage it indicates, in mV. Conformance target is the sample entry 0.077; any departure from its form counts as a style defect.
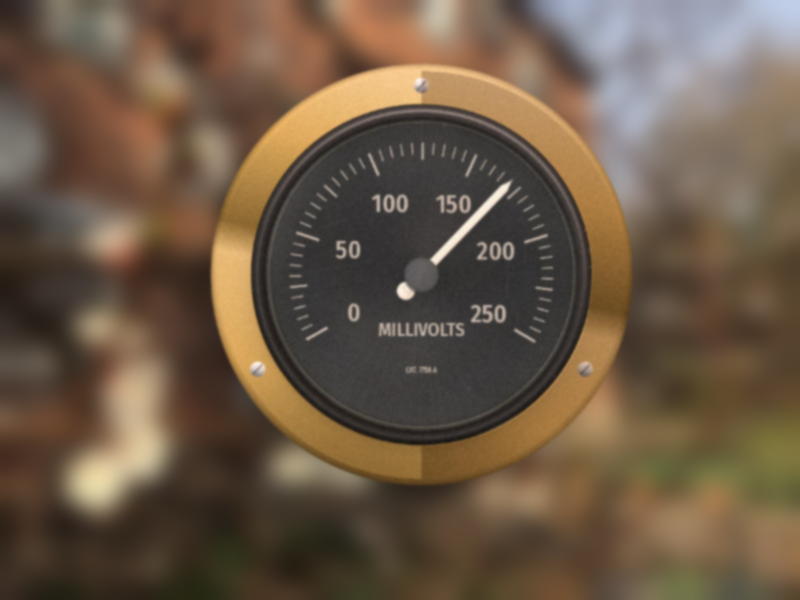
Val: 170
